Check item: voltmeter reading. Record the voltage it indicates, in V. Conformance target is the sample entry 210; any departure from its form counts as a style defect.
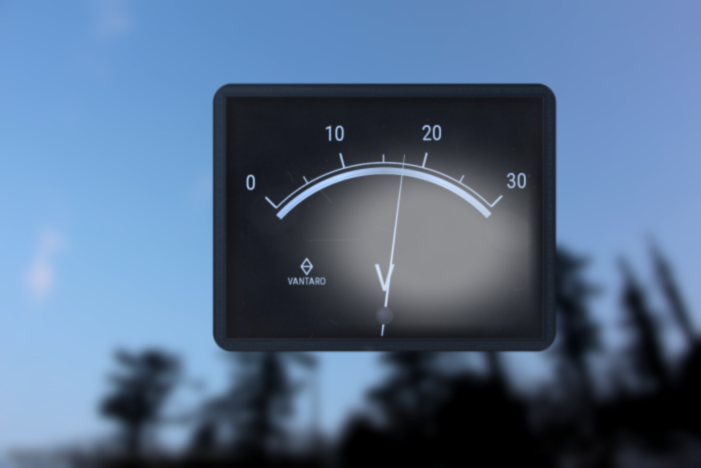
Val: 17.5
